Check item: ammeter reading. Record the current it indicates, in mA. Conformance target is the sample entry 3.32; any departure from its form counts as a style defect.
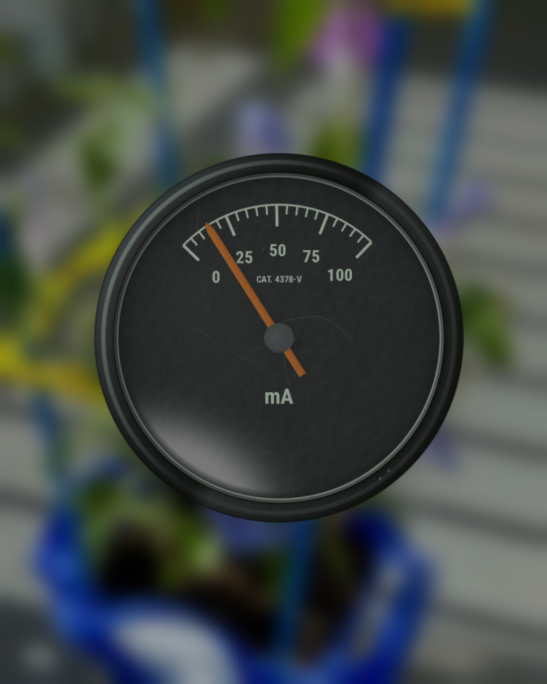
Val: 15
